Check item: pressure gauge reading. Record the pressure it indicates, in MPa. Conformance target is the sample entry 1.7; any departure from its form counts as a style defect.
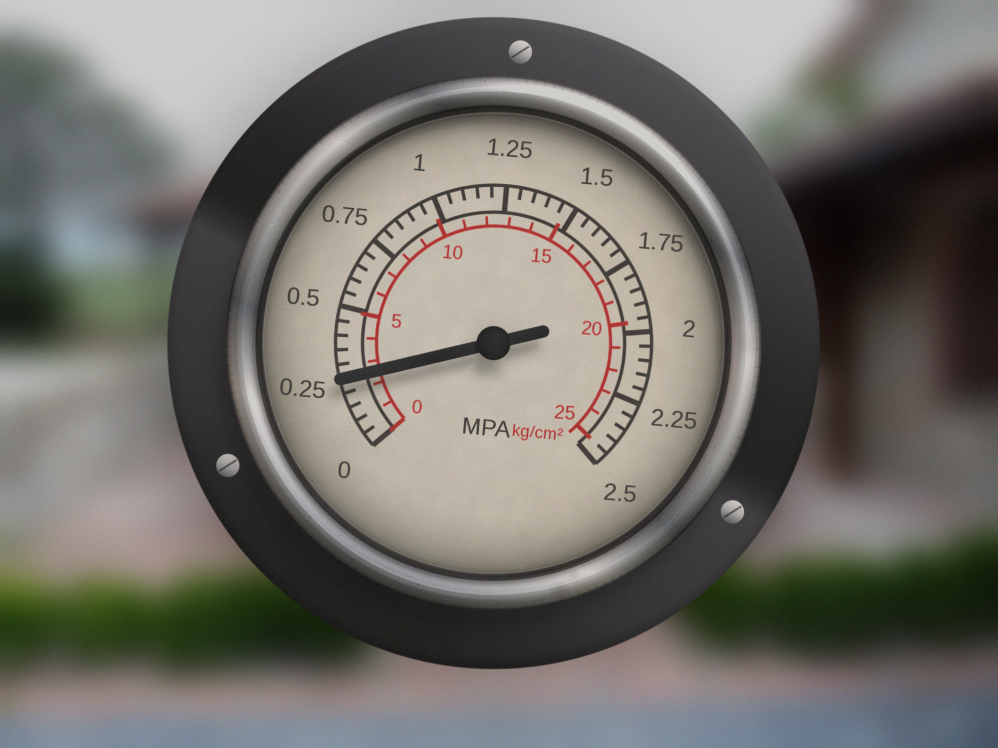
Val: 0.25
